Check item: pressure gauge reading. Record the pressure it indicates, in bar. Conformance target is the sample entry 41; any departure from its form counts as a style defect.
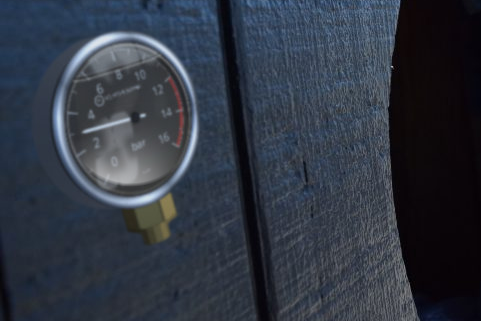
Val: 3
